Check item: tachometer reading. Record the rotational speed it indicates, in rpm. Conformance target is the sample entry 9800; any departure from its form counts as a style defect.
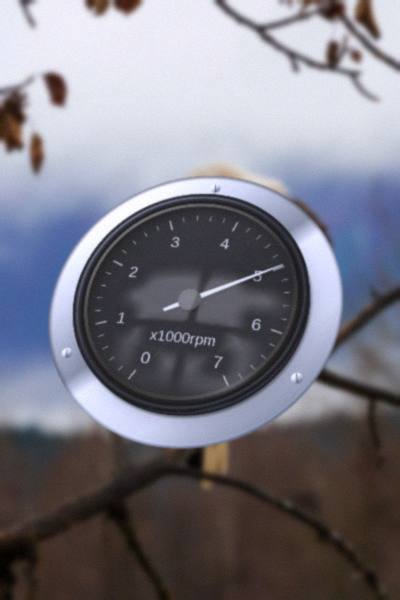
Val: 5000
